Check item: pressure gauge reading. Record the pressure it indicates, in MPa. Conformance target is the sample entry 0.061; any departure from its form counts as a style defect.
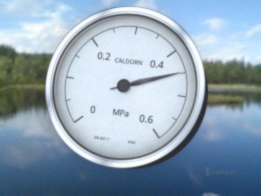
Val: 0.45
